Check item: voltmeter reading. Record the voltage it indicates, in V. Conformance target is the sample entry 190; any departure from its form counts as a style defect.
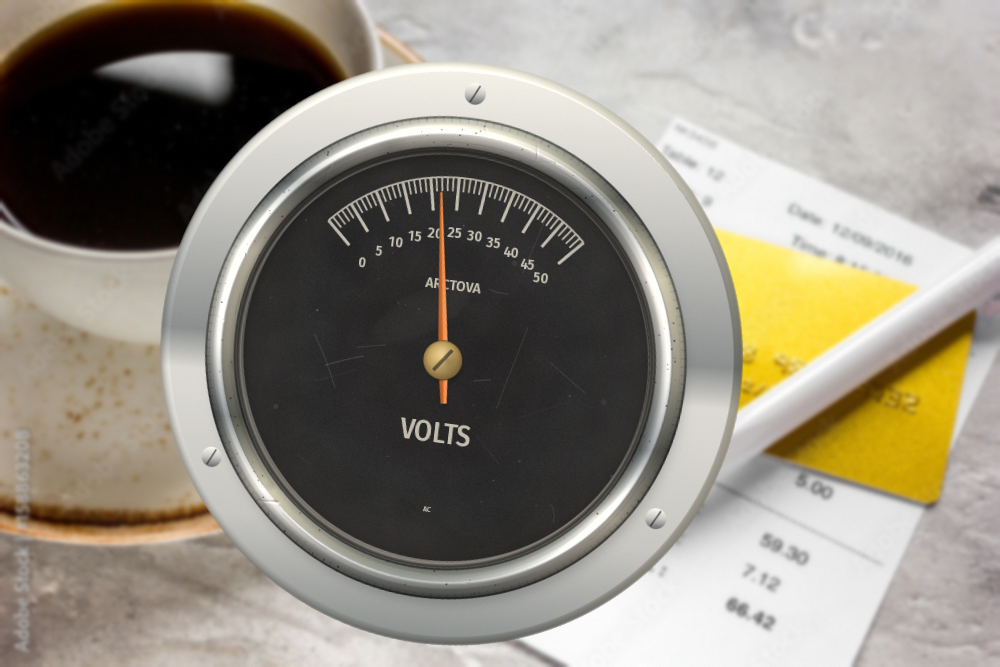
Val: 22
